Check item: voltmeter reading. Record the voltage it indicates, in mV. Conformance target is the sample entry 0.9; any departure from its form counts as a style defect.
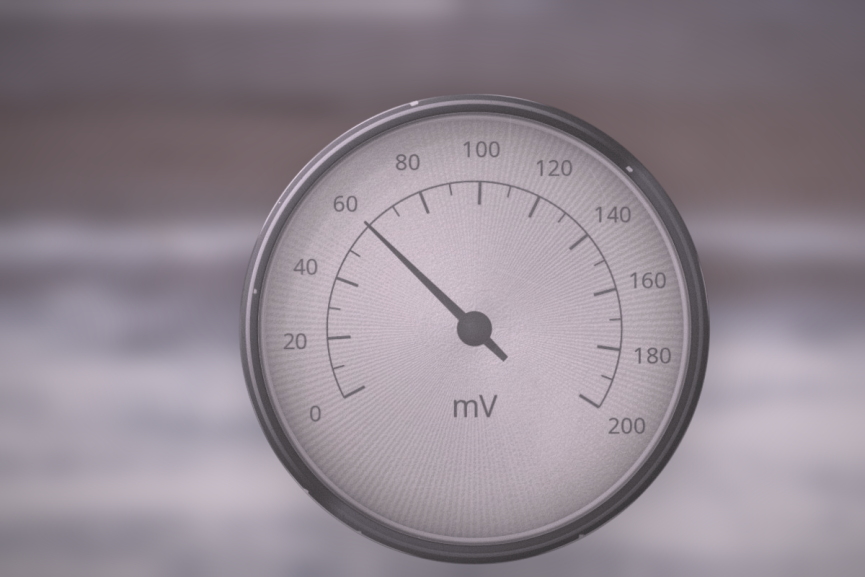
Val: 60
